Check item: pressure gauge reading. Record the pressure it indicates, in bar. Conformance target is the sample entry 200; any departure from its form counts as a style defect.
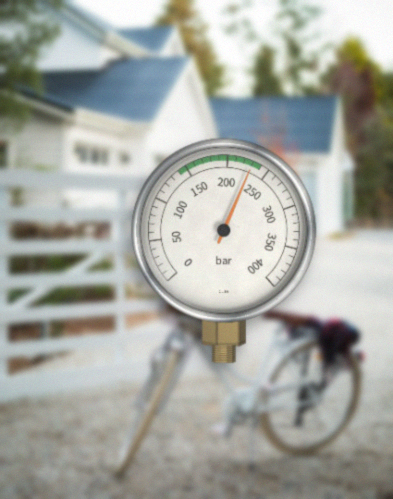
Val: 230
